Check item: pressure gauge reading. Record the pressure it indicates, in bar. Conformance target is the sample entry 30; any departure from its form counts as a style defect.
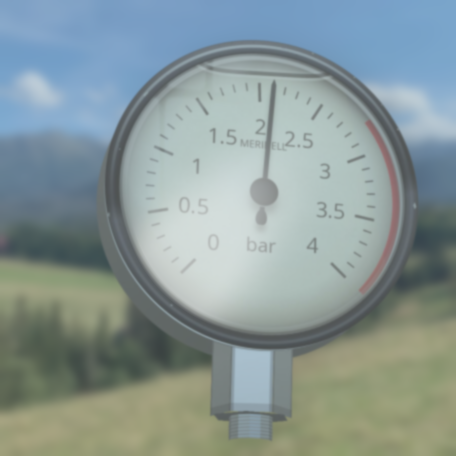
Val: 2.1
